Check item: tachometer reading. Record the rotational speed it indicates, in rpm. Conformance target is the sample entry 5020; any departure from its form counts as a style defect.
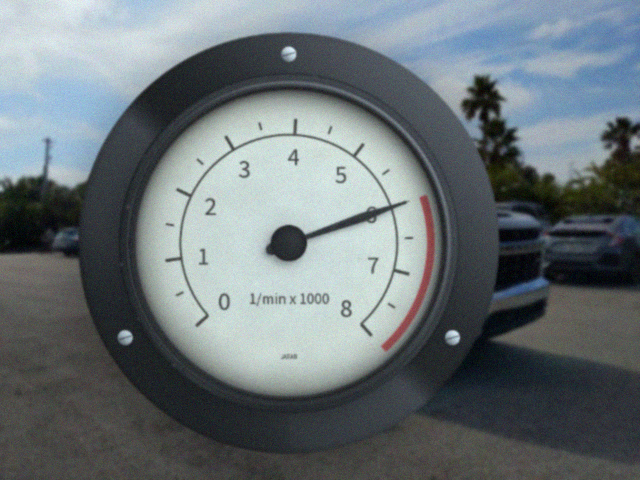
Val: 6000
